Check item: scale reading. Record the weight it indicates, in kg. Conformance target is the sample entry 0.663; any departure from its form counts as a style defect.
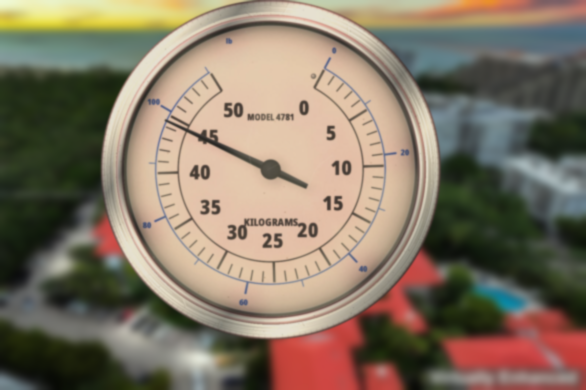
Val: 44.5
